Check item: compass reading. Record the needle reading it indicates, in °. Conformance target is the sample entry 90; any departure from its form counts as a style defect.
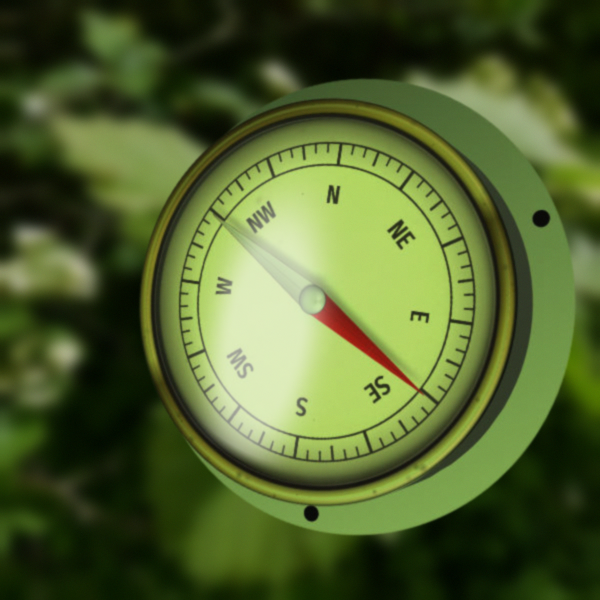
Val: 120
